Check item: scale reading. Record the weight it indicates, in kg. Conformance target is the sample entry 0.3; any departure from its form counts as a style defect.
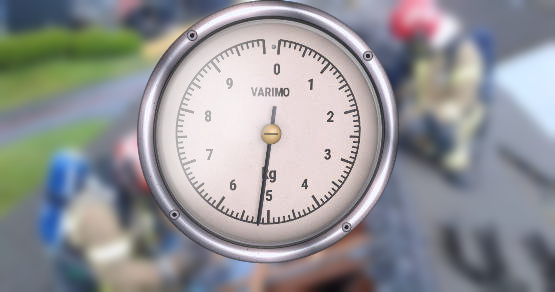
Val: 5.2
